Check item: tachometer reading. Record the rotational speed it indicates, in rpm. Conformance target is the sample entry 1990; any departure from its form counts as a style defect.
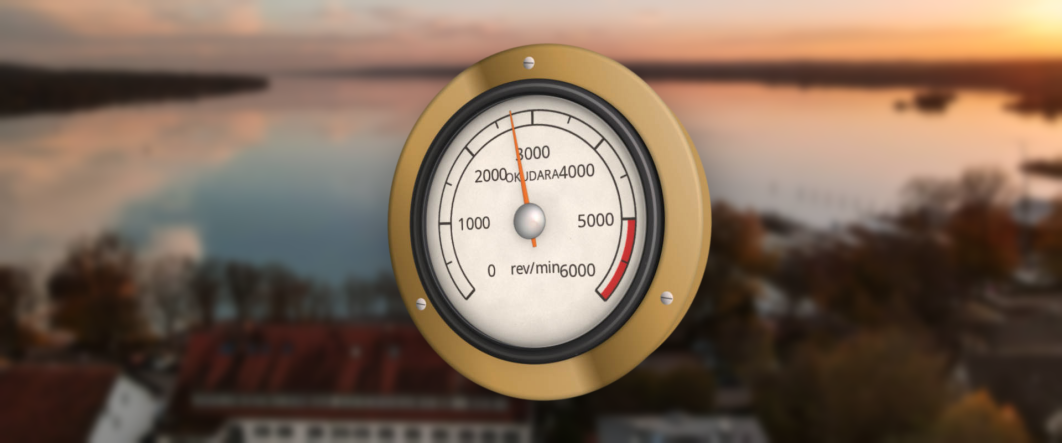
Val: 2750
